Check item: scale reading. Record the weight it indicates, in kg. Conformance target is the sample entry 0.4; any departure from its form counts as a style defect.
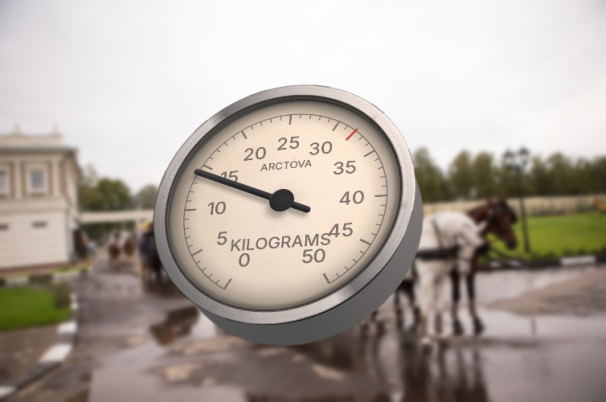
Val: 14
